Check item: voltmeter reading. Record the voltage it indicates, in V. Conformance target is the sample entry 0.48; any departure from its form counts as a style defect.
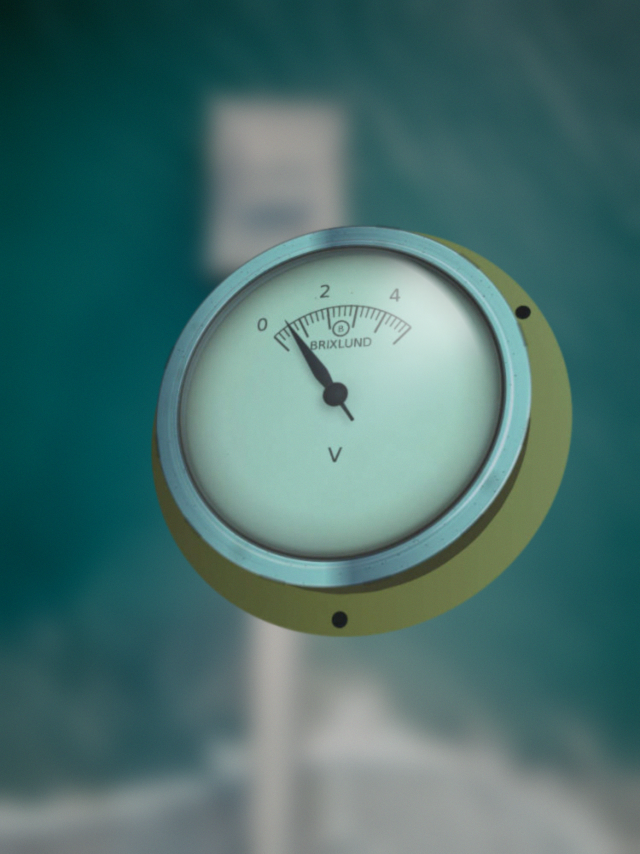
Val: 0.6
